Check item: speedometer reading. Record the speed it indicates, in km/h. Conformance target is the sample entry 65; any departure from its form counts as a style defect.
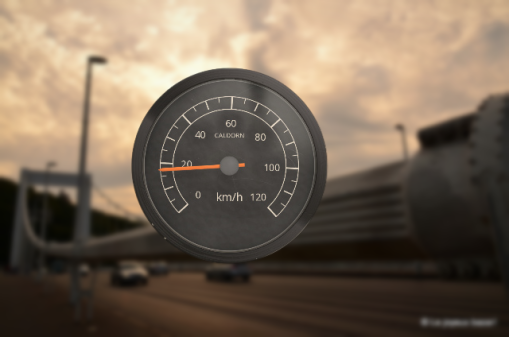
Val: 17.5
